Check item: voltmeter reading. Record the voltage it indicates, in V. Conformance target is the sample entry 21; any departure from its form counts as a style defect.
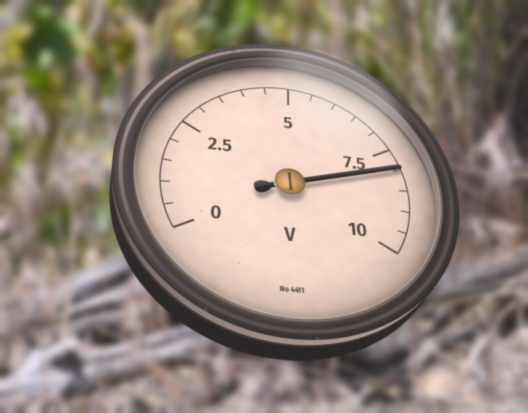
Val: 8
